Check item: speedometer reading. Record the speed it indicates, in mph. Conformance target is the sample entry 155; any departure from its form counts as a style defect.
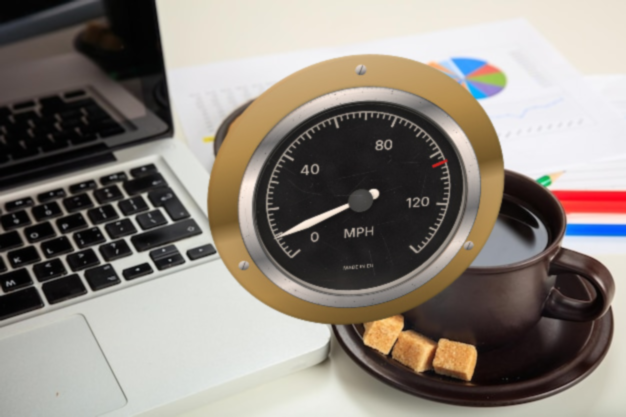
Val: 10
